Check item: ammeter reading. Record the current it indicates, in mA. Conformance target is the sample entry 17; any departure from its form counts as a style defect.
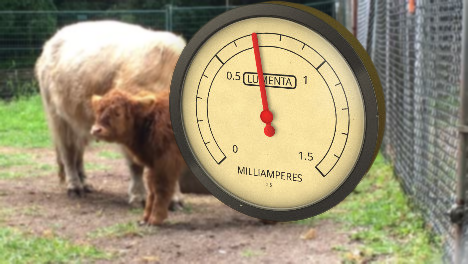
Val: 0.7
